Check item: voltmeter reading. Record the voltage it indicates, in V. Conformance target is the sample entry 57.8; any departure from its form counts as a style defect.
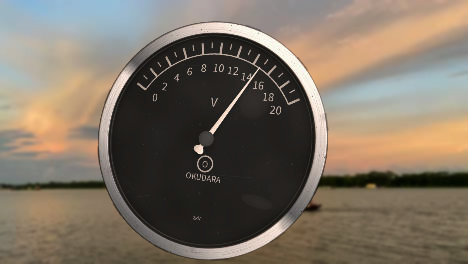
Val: 15
